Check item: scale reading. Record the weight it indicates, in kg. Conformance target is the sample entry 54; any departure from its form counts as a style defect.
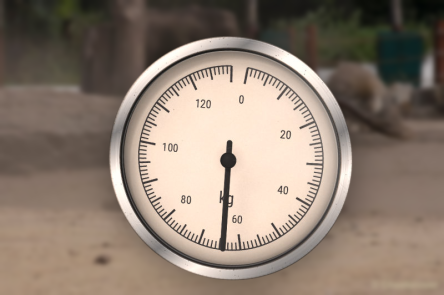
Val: 64
